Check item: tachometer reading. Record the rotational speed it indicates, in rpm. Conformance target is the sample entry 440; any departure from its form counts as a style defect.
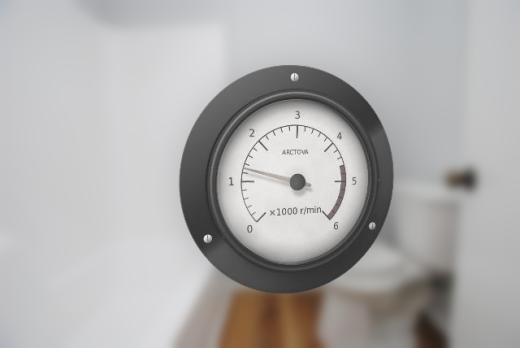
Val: 1300
